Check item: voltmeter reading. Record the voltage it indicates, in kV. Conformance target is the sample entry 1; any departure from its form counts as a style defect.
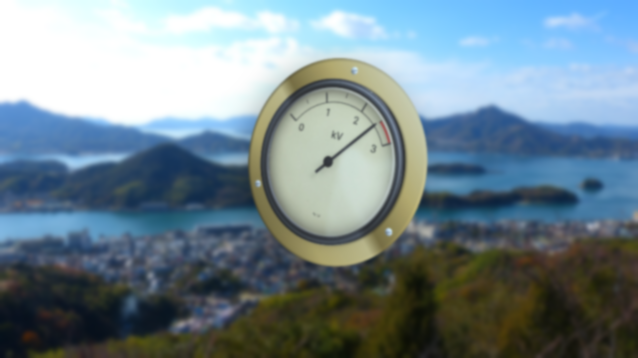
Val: 2.5
